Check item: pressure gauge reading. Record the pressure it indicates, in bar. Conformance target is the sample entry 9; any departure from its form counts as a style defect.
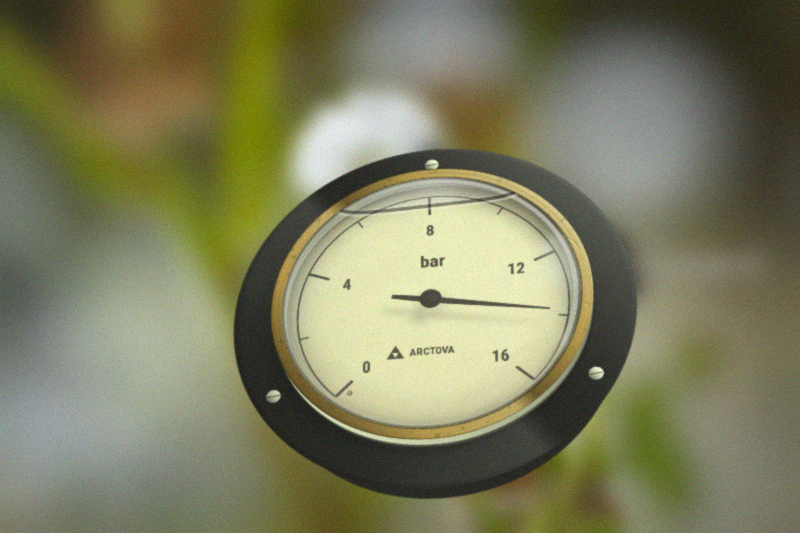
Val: 14
